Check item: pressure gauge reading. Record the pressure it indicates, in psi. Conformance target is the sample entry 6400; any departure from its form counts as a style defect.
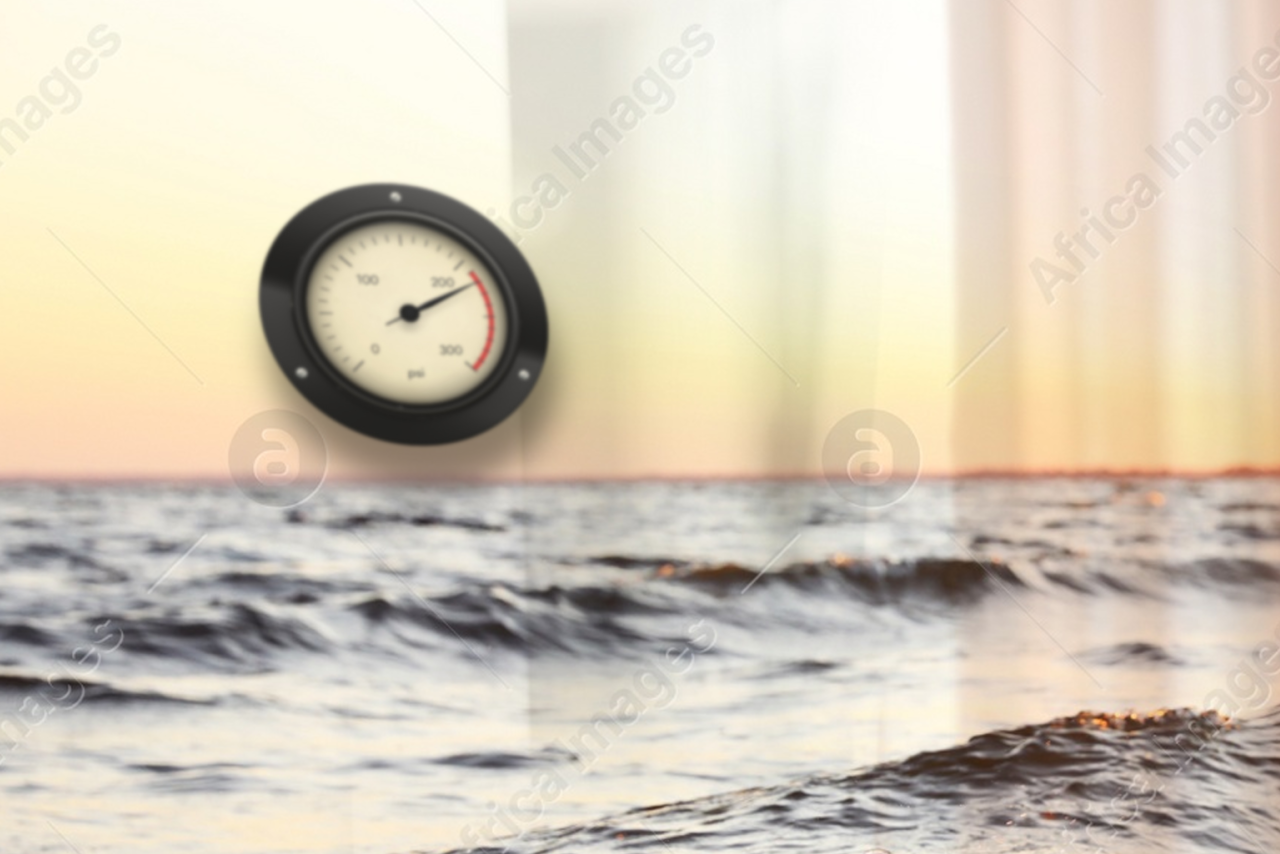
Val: 220
